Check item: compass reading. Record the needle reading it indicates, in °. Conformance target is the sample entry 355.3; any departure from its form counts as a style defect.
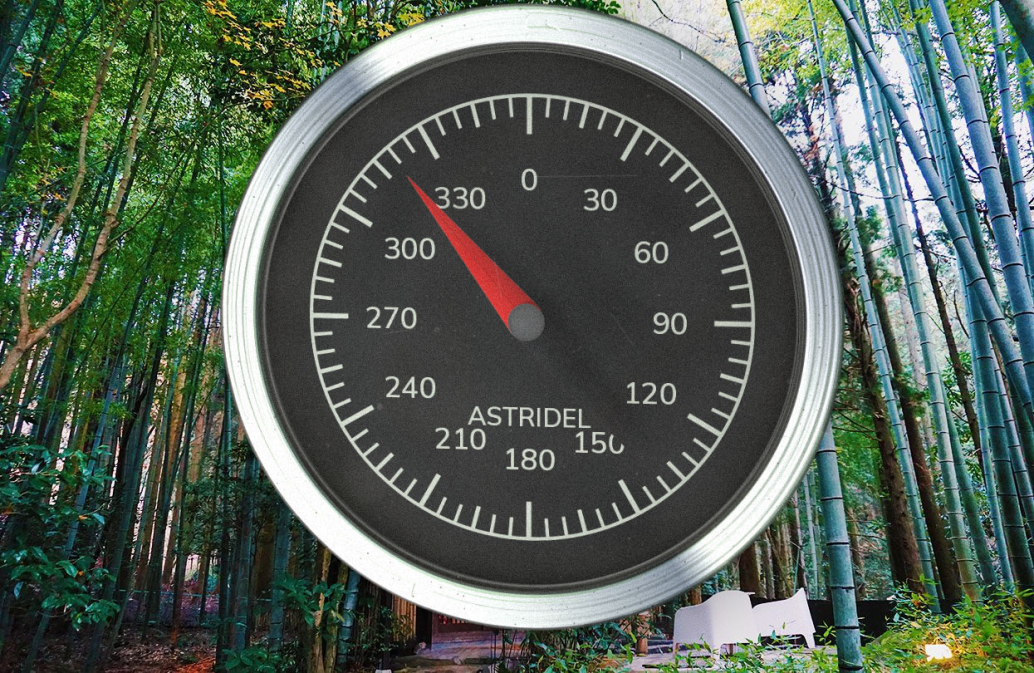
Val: 320
